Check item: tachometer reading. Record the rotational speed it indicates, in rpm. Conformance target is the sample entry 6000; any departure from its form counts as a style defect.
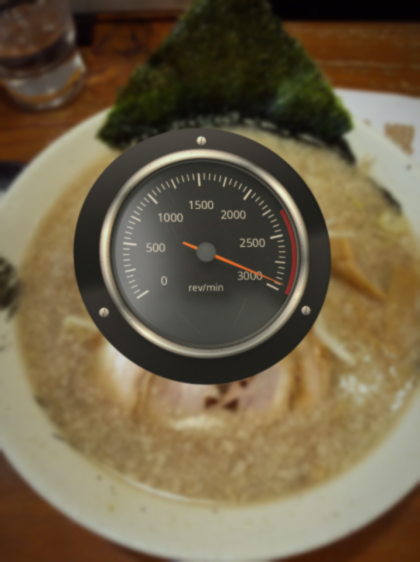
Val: 2950
